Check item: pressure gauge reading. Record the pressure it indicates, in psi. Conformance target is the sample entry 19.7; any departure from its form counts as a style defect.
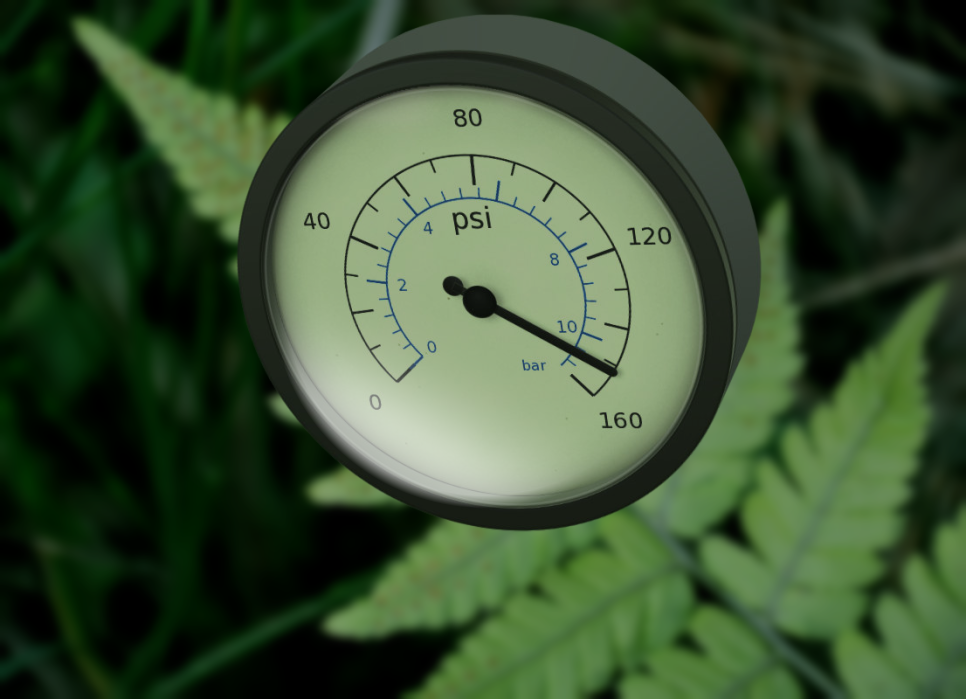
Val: 150
